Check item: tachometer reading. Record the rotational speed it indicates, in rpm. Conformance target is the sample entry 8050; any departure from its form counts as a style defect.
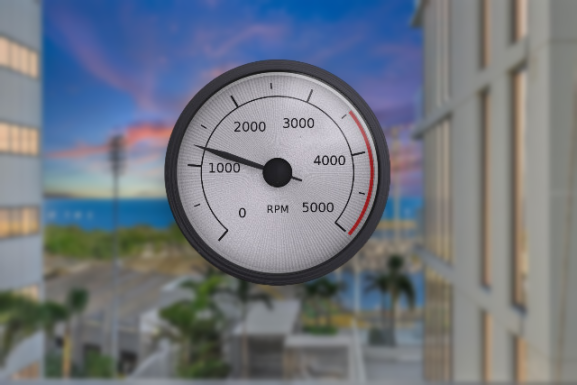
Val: 1250
